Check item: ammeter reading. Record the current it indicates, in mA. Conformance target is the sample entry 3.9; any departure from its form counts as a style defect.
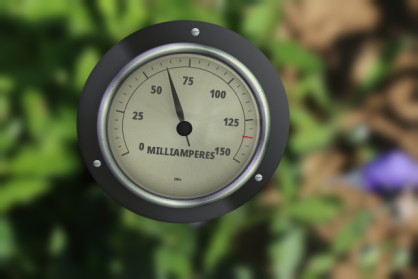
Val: 62.5
